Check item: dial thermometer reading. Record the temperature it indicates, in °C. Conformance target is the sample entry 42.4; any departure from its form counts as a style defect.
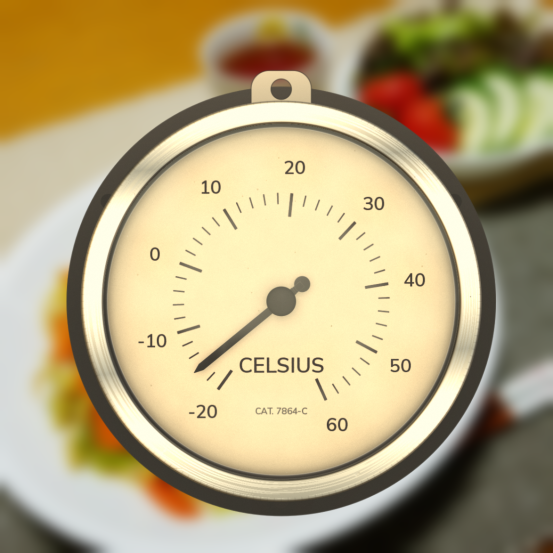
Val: -16
